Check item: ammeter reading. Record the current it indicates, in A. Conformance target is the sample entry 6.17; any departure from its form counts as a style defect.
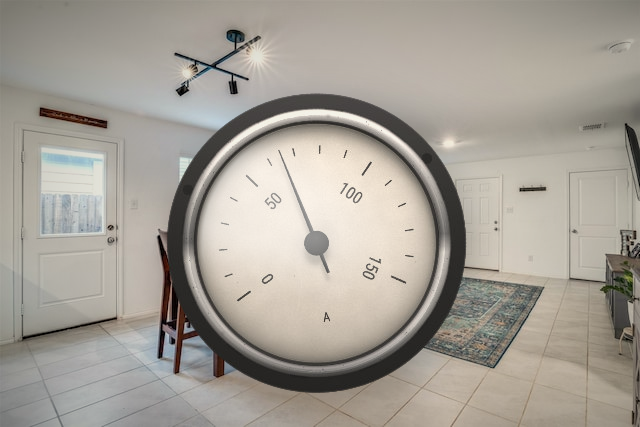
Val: 65
